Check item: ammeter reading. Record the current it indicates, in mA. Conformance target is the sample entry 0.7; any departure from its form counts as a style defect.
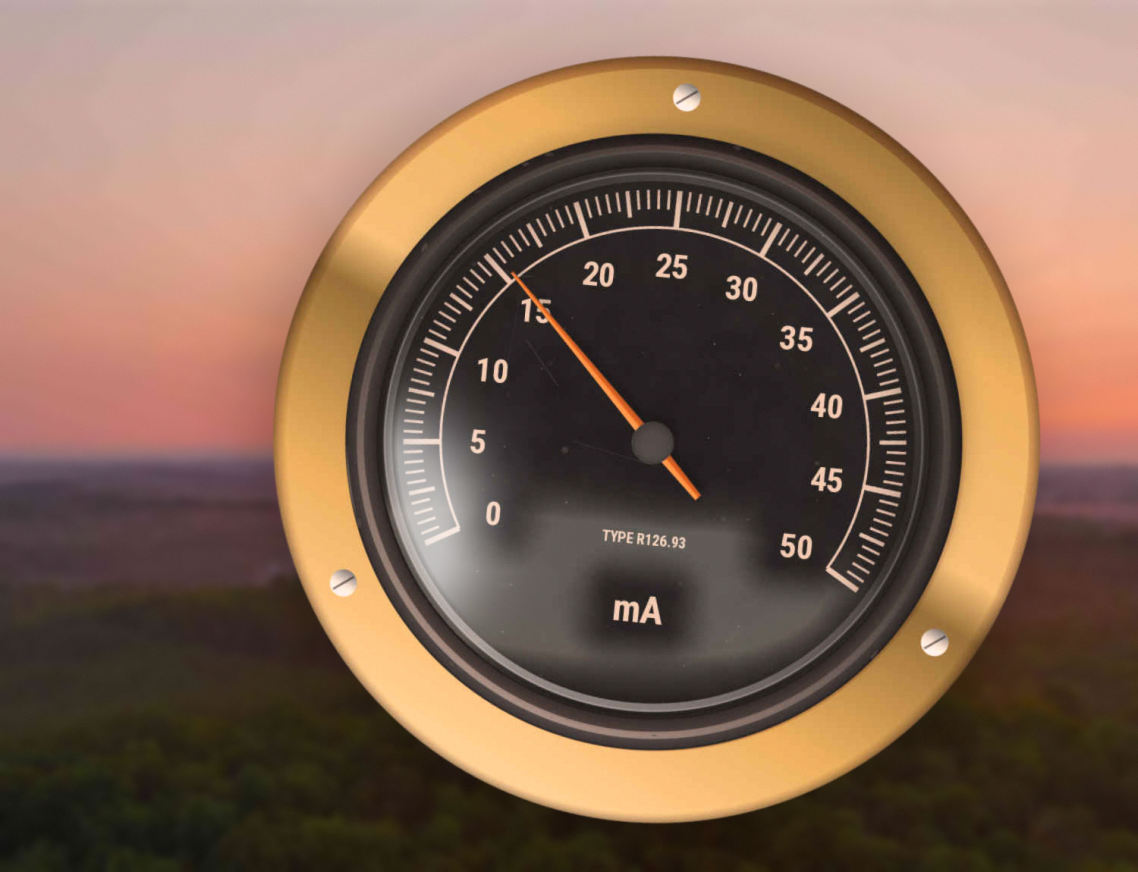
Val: 15.5
